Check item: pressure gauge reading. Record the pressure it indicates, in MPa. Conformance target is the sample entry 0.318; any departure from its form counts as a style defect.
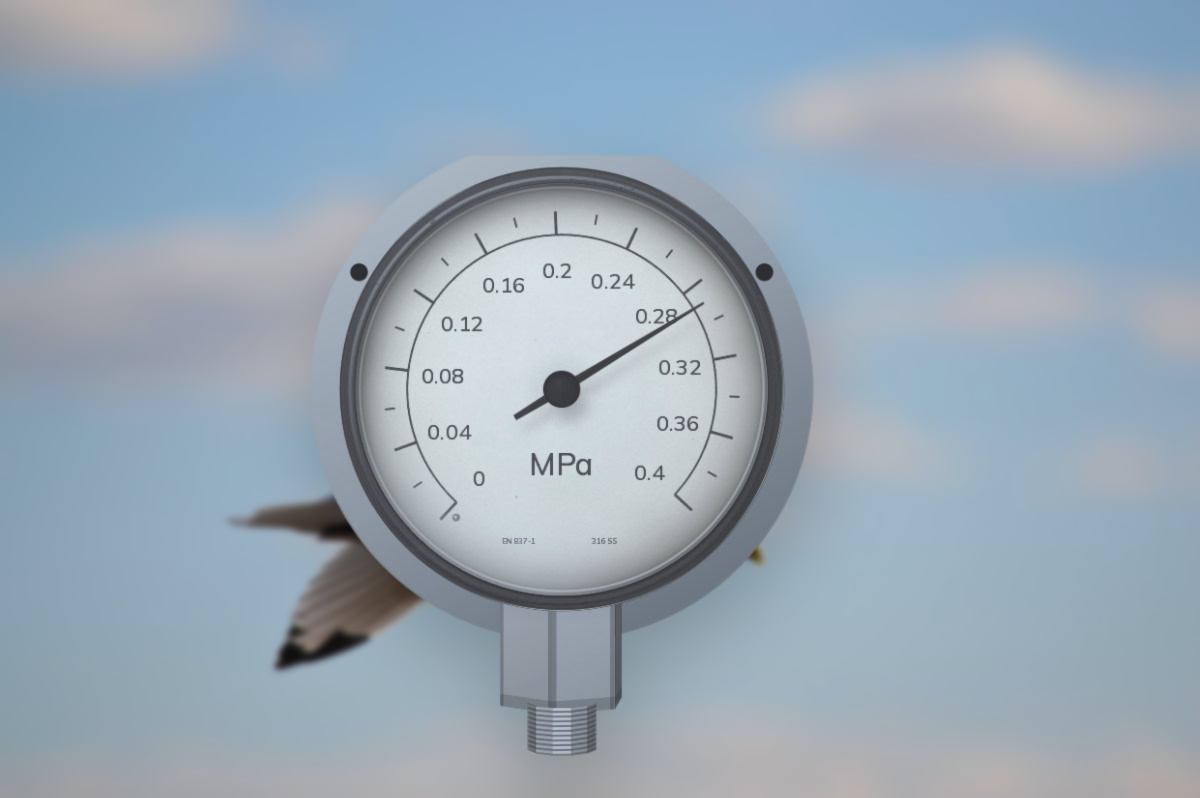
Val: 0.29
